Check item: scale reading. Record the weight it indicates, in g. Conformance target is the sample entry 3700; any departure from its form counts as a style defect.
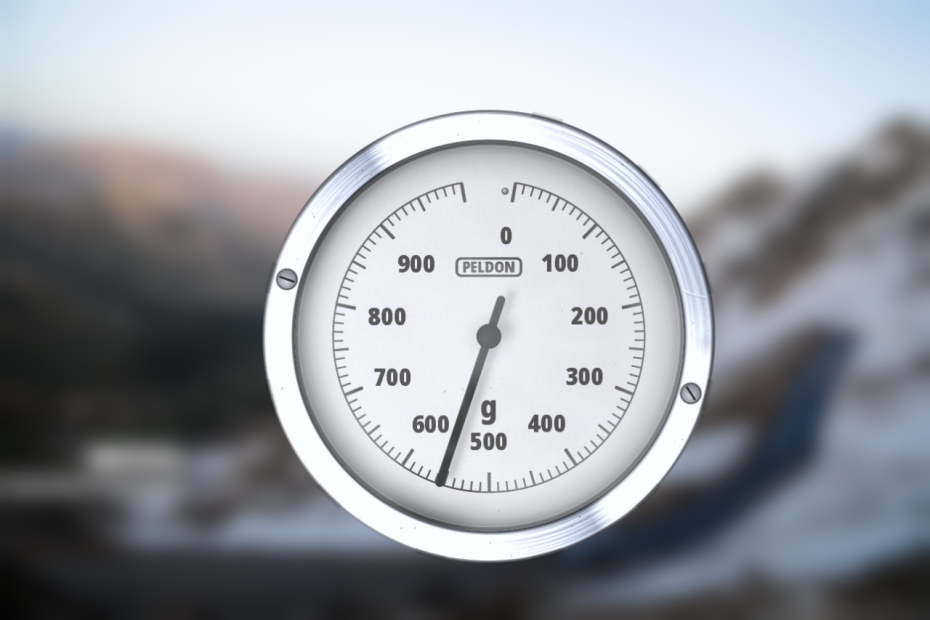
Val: 555
